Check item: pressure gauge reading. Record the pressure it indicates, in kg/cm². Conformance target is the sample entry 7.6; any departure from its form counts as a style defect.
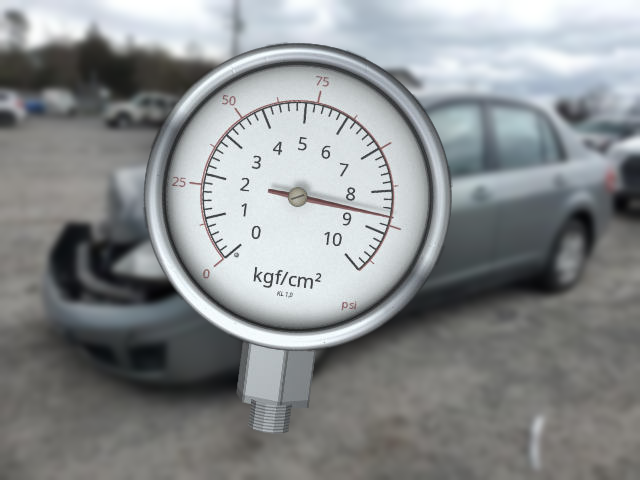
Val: 8.6
